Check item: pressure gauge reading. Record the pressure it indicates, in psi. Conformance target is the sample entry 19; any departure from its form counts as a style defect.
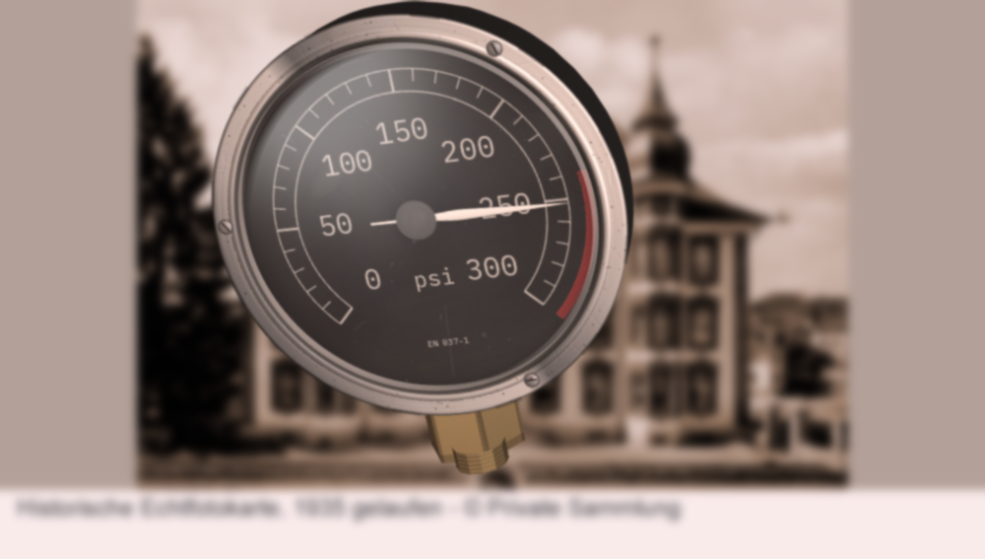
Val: 250
